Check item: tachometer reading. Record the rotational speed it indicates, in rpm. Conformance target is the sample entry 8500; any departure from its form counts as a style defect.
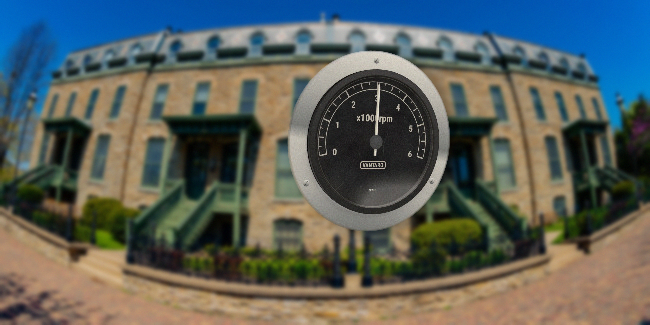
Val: 3000
